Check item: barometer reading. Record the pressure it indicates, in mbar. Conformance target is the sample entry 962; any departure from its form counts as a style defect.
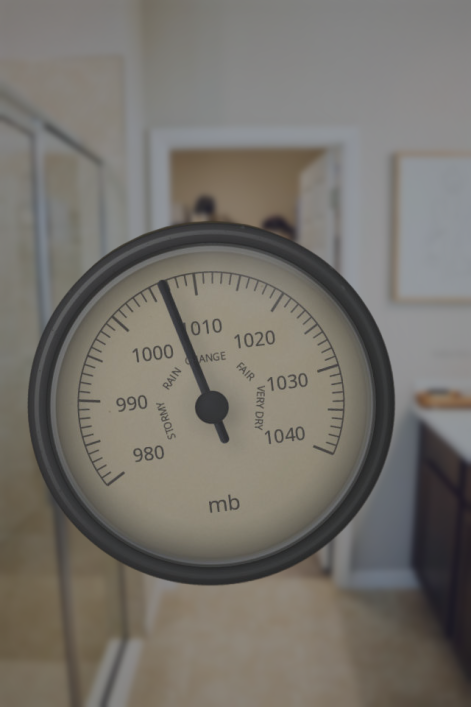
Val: 1006.5
